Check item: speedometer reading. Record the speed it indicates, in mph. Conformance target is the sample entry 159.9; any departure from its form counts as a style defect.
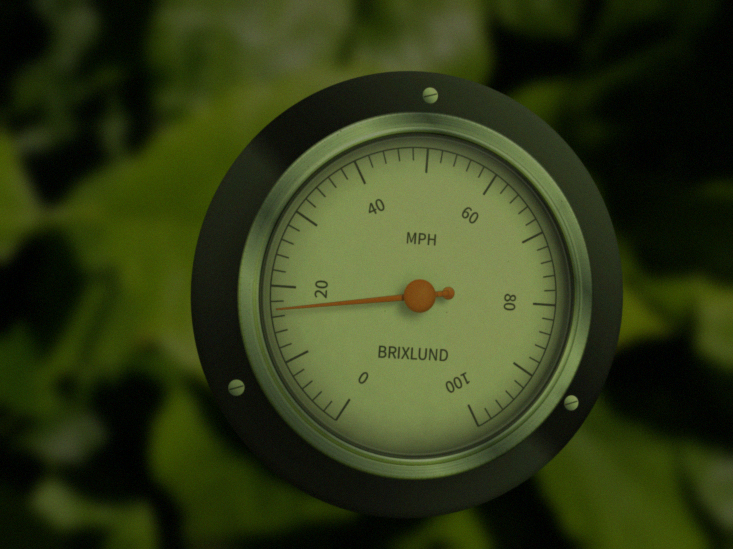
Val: 17
